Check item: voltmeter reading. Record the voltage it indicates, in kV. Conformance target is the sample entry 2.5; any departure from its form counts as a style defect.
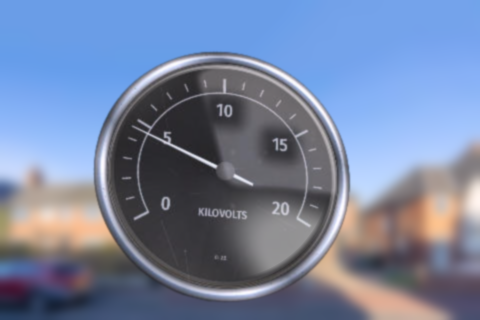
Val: 4.5
